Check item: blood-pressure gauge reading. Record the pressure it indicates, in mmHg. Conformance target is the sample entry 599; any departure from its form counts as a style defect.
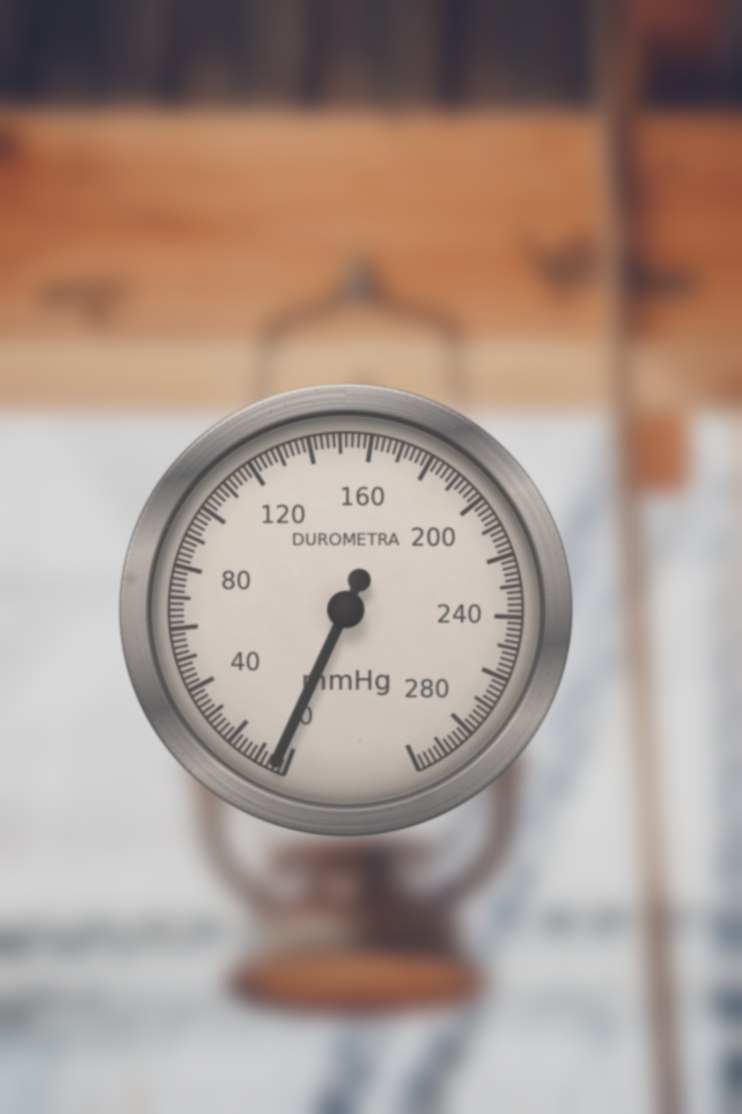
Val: 4
